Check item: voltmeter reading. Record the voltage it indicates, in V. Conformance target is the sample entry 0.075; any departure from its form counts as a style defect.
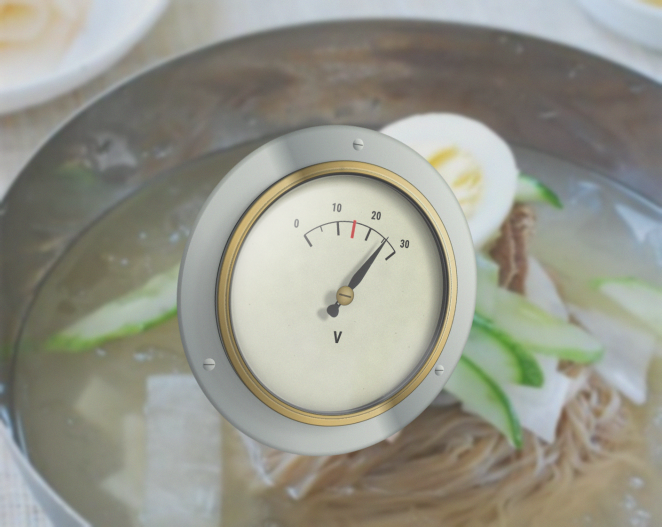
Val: 25
